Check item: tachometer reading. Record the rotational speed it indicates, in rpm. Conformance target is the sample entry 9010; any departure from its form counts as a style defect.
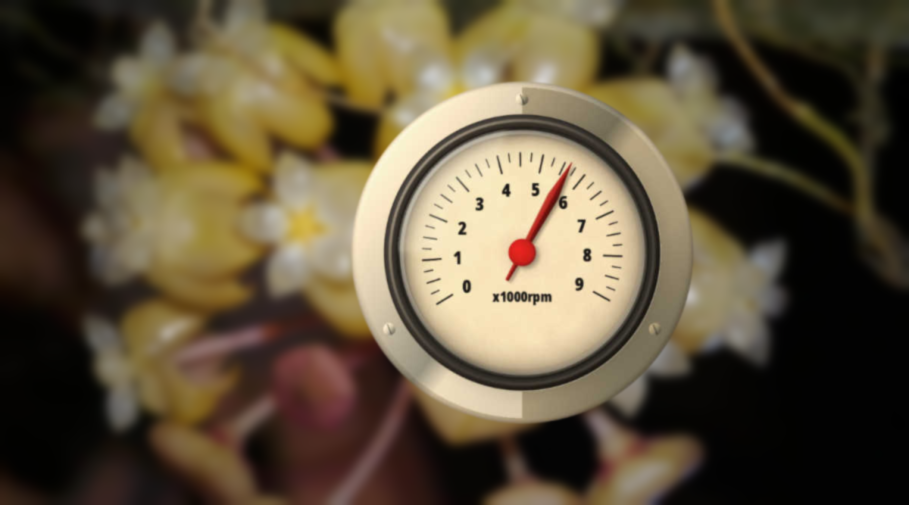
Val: 5625
